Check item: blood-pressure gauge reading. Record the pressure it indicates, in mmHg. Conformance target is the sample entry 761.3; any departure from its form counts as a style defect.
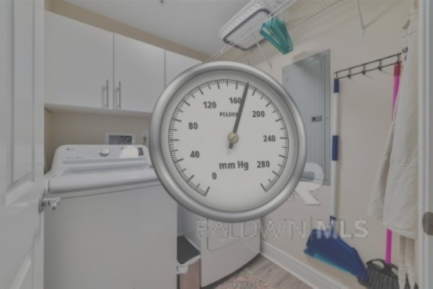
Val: 170
